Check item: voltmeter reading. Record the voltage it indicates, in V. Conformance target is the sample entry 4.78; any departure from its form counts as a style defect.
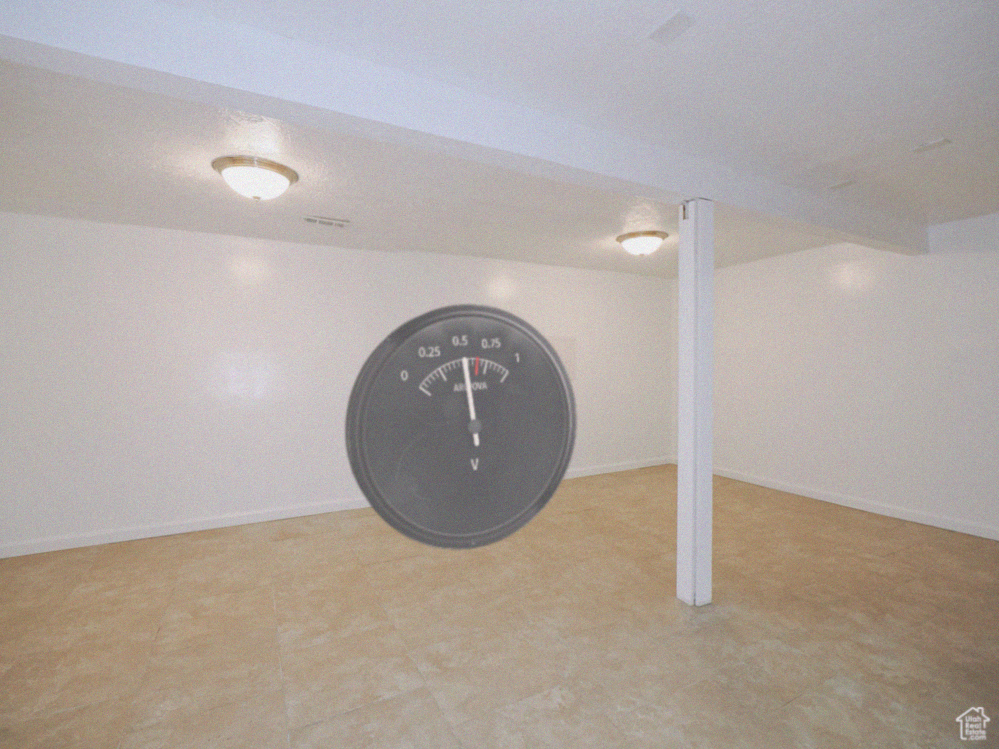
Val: 0.5
